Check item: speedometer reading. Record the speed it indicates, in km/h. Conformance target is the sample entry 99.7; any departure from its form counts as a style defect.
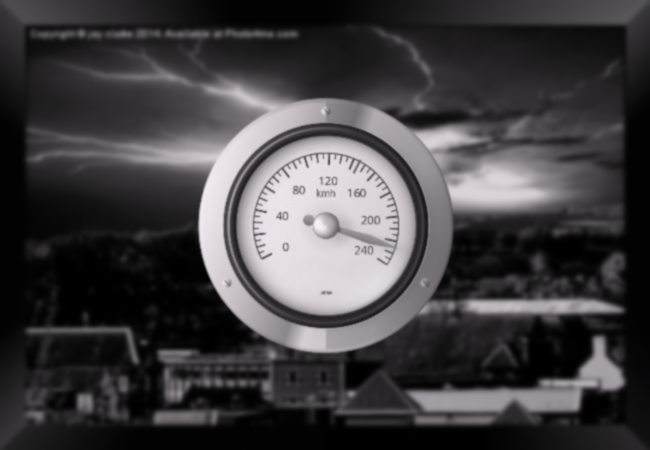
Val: 225
